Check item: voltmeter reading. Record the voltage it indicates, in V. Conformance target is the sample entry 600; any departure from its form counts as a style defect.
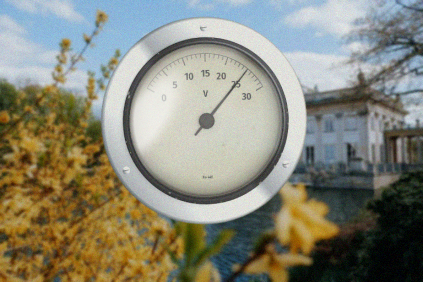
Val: 25
